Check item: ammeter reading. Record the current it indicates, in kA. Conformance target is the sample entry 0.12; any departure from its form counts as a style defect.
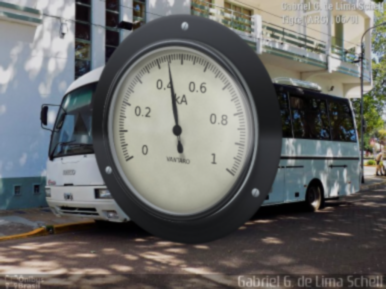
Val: 0.45
